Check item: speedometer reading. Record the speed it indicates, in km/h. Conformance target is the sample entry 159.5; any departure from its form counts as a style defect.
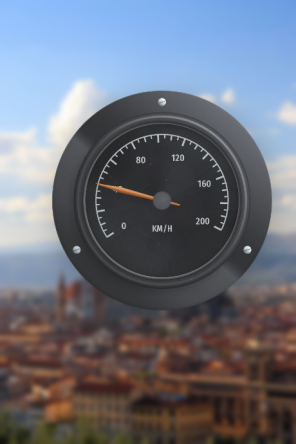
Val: 40
